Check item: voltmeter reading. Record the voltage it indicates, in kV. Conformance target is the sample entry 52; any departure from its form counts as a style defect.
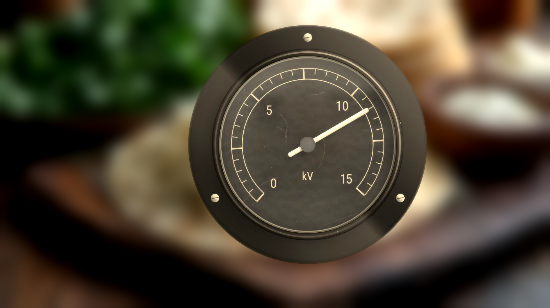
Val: 11
